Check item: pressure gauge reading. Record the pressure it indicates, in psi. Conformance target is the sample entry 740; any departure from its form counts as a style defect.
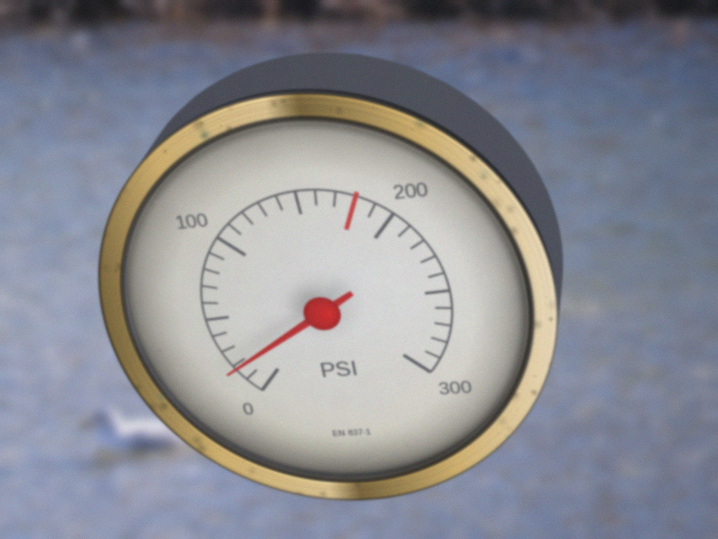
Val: 20
